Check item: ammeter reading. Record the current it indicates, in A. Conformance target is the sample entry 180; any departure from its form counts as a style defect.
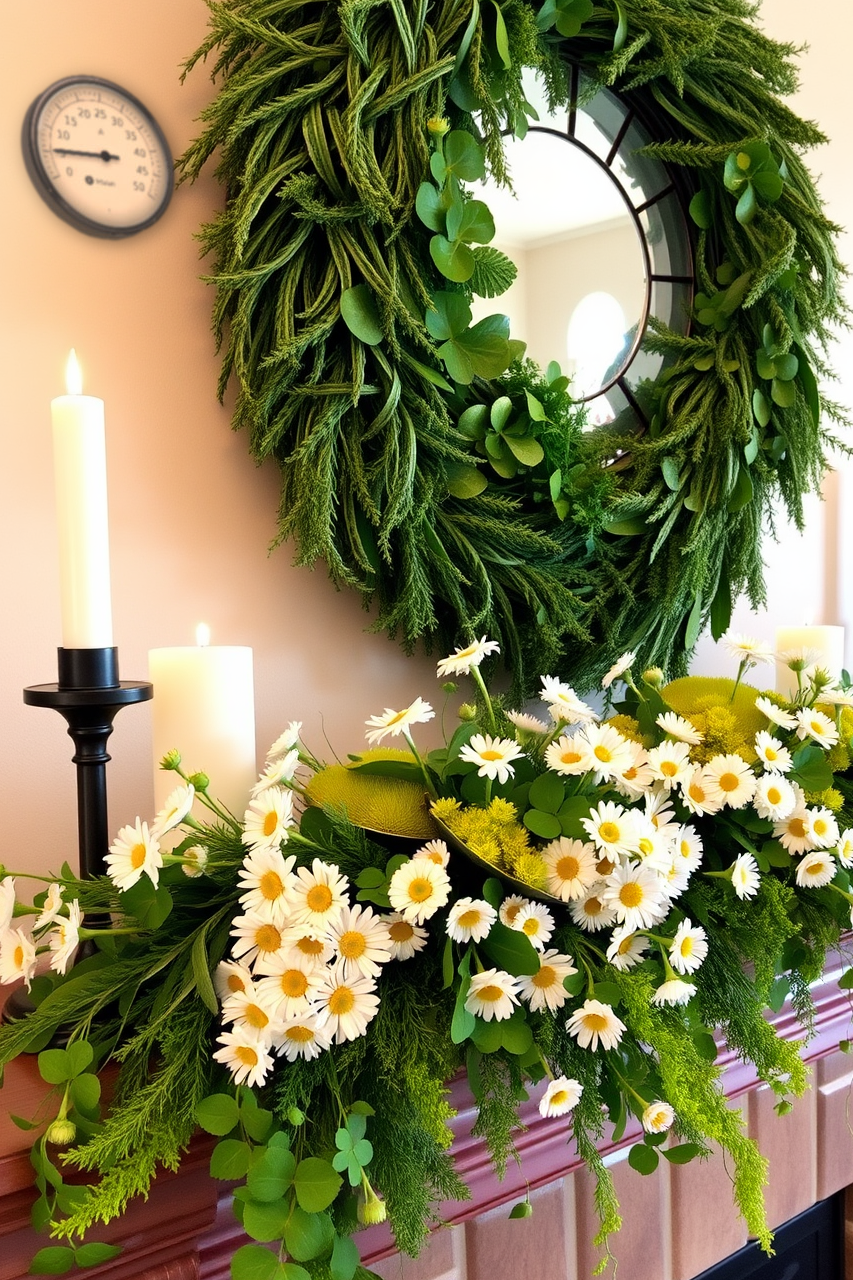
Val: 5
